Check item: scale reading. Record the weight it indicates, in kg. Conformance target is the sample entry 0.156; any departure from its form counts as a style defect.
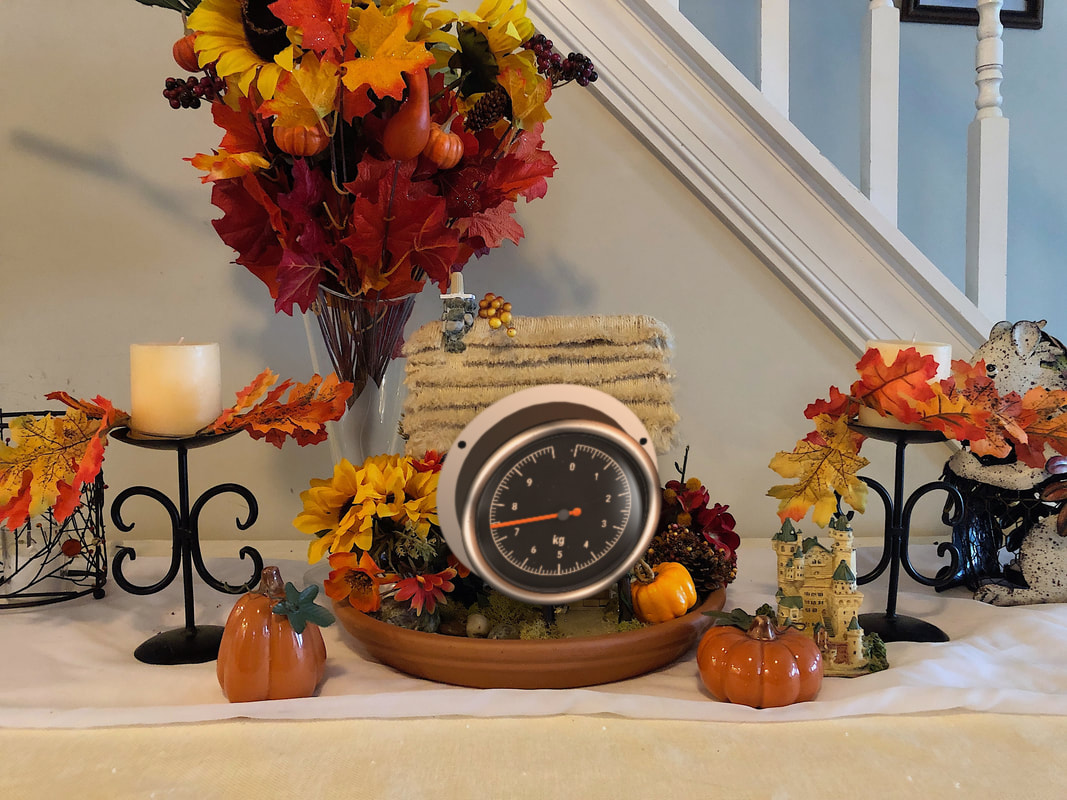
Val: 7.5
